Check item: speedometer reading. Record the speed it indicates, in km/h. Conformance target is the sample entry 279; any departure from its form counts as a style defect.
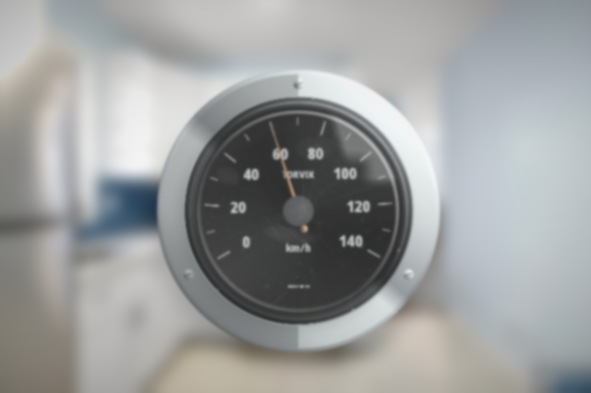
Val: 60
